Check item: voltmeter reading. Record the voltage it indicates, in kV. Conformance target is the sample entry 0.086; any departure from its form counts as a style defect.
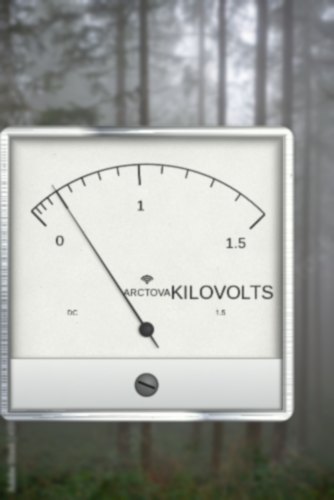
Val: 0.5
